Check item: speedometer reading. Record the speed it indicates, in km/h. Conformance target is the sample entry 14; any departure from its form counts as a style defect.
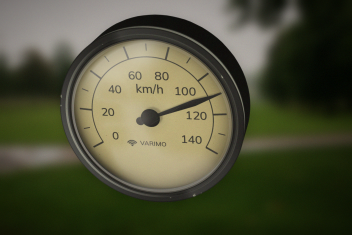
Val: 110
